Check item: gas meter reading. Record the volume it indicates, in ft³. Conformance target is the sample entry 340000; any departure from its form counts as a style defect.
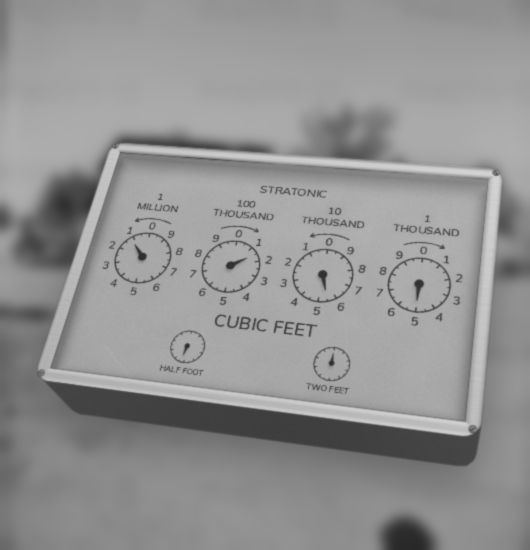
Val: 115500
